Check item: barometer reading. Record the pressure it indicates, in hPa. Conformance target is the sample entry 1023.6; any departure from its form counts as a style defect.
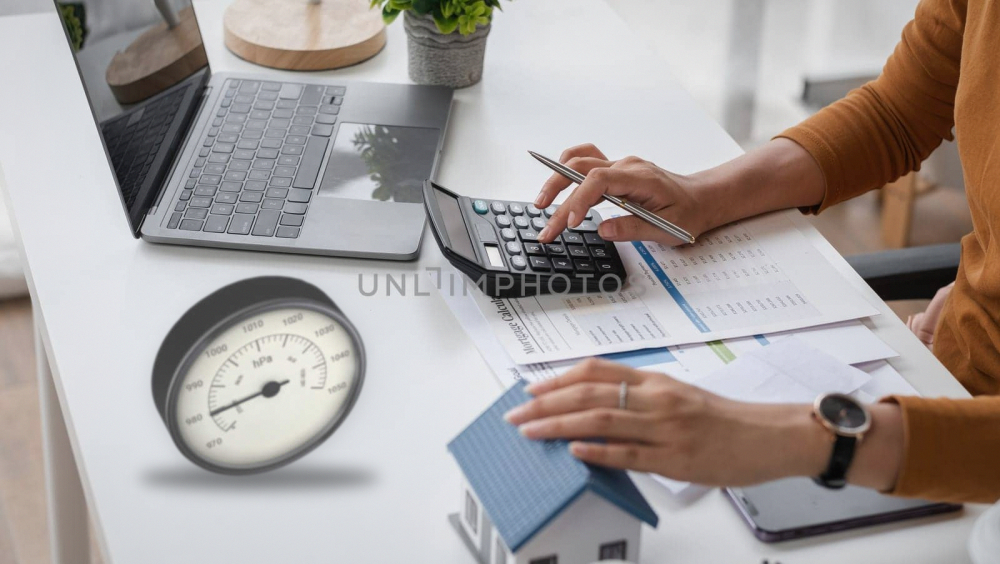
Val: 980
